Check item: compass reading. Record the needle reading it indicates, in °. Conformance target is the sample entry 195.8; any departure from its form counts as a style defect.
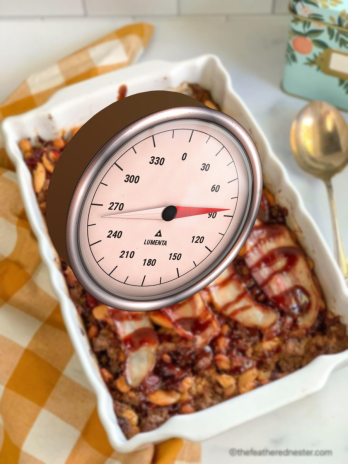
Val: 82.5
